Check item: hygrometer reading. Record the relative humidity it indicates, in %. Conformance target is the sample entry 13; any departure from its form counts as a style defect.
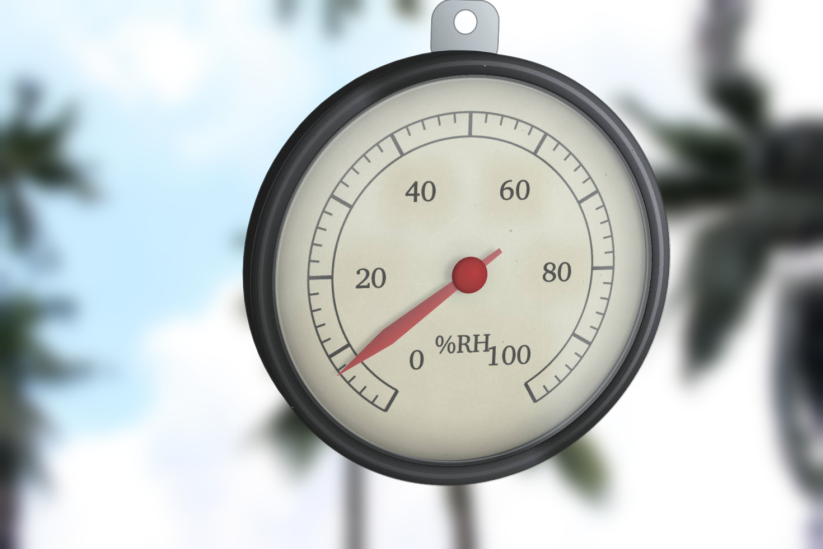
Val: 8
